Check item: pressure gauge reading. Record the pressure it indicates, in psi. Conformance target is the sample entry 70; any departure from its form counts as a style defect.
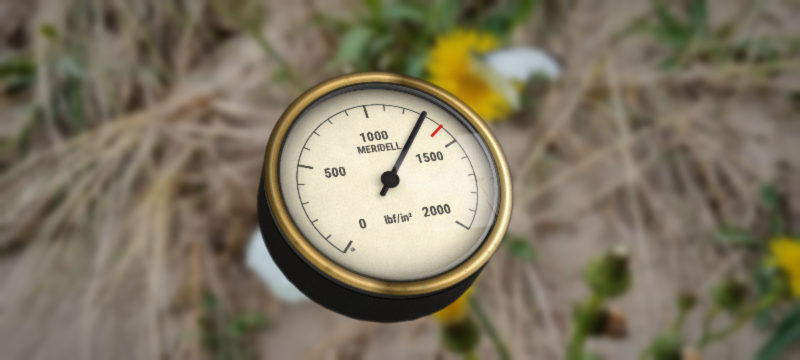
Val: 1300
